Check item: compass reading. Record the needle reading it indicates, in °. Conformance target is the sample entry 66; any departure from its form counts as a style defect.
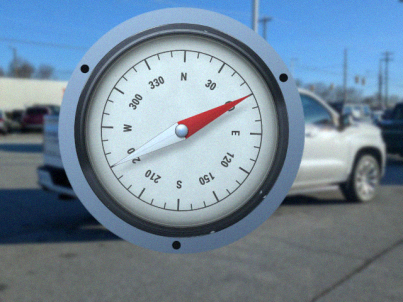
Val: 60
